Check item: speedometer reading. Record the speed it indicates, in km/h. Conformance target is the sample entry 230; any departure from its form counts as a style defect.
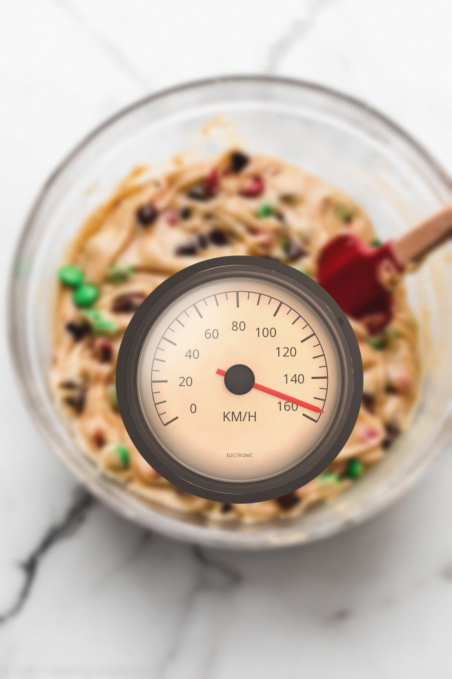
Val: 155
